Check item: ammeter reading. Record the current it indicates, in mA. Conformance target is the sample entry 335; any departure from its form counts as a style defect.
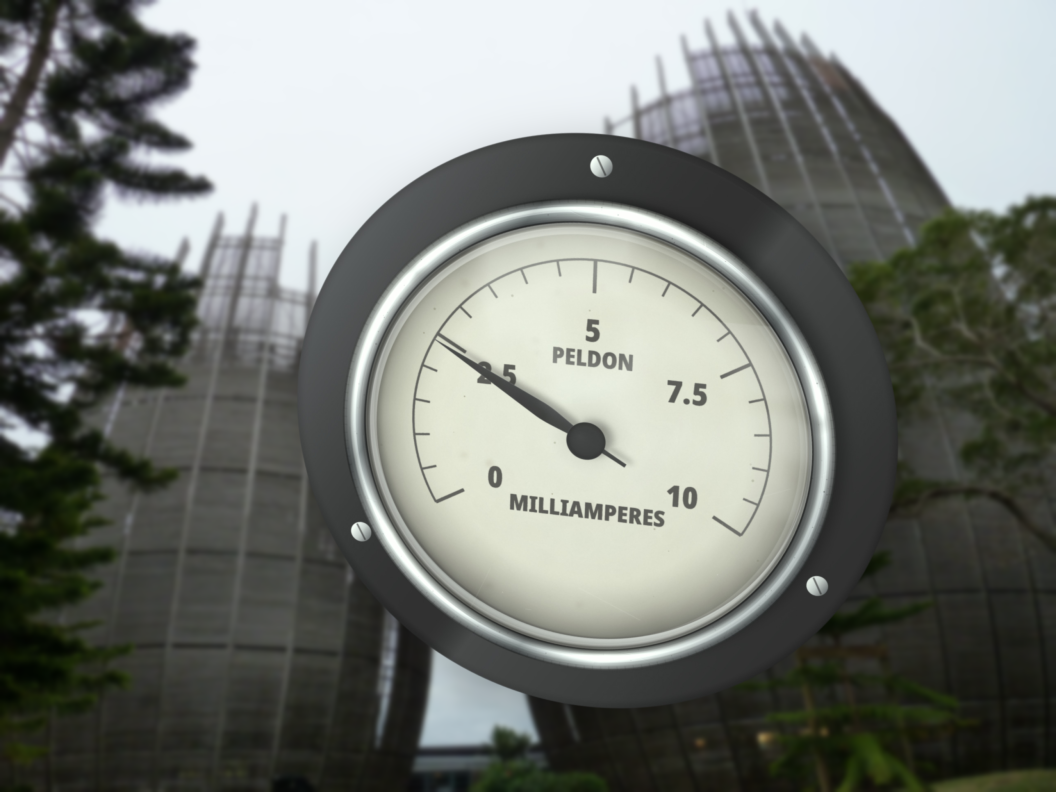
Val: 2.5
